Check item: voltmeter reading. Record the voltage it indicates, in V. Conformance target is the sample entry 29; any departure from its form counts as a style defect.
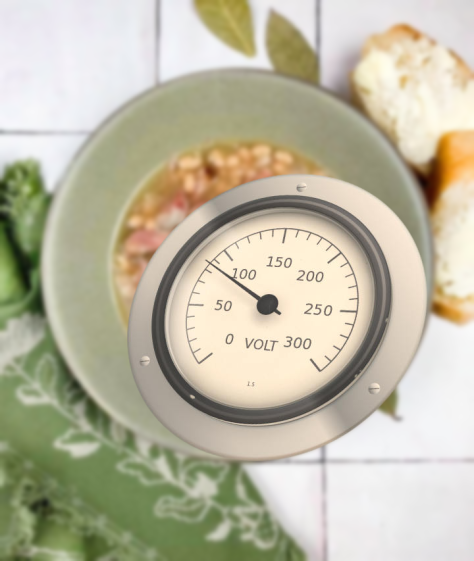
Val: 85
